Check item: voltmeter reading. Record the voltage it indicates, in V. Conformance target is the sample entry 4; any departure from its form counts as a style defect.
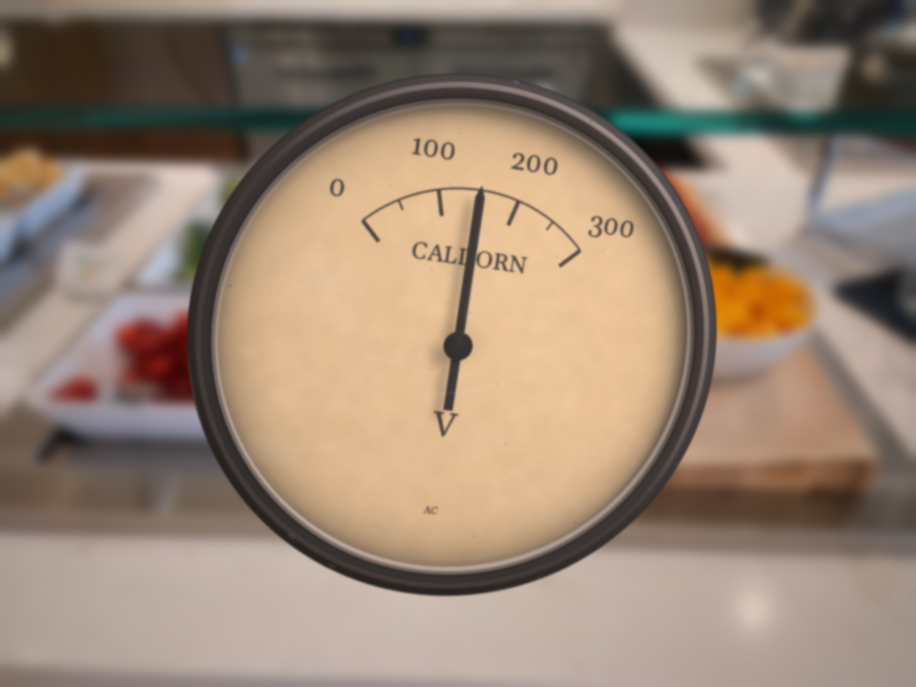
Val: 150
